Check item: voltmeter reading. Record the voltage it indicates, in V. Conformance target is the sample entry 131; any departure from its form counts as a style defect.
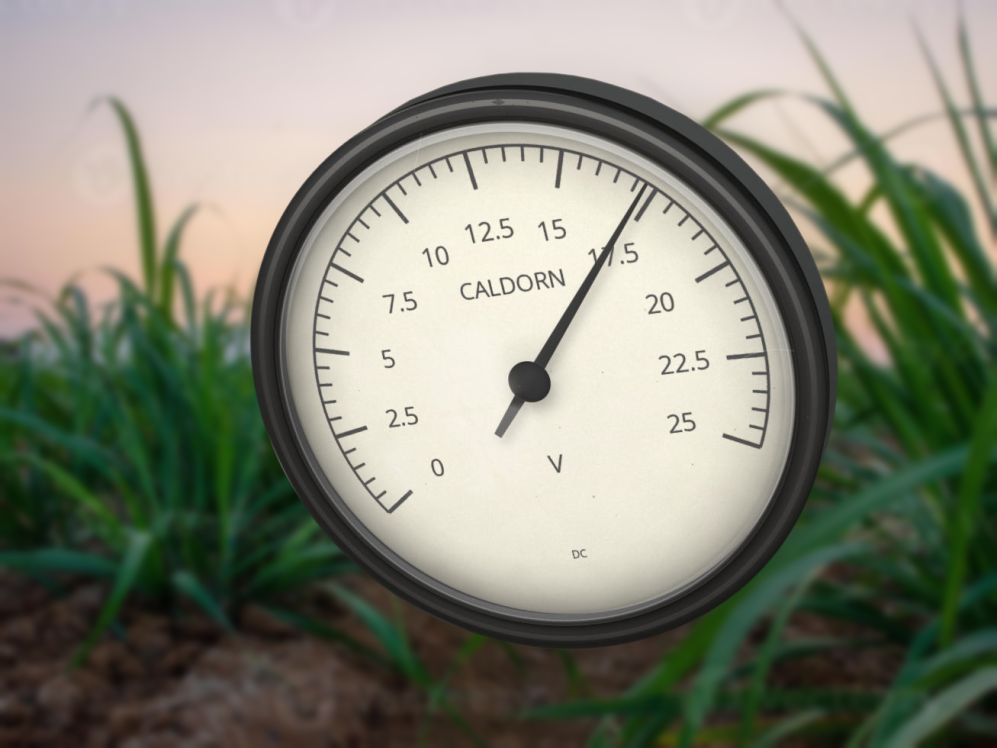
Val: 17.25
